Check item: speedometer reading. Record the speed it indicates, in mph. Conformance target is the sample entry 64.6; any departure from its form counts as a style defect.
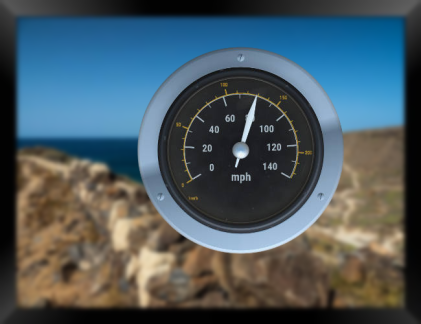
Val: 80
